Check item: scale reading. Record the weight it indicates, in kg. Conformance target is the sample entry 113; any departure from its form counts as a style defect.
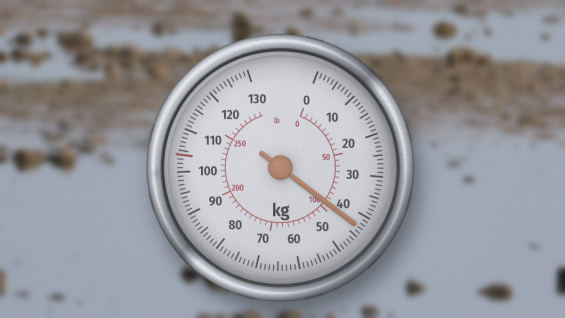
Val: 43
